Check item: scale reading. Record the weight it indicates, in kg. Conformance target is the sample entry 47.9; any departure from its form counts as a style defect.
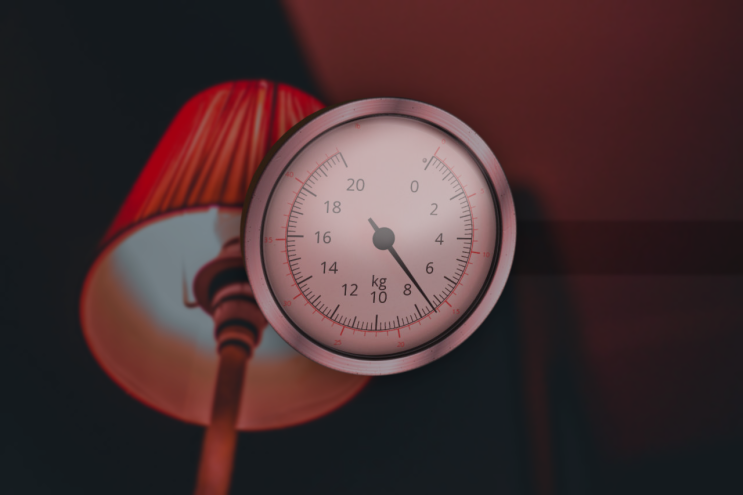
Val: 7.4
